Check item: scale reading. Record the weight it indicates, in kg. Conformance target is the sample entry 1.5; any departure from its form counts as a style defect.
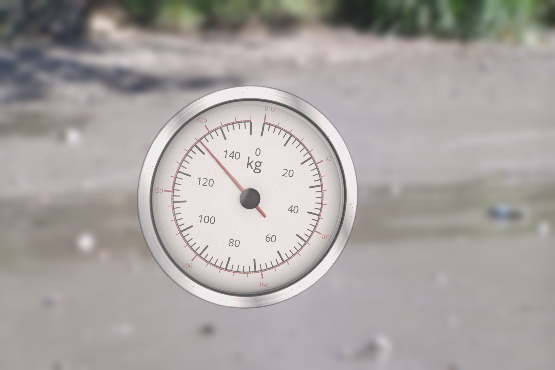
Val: 132
